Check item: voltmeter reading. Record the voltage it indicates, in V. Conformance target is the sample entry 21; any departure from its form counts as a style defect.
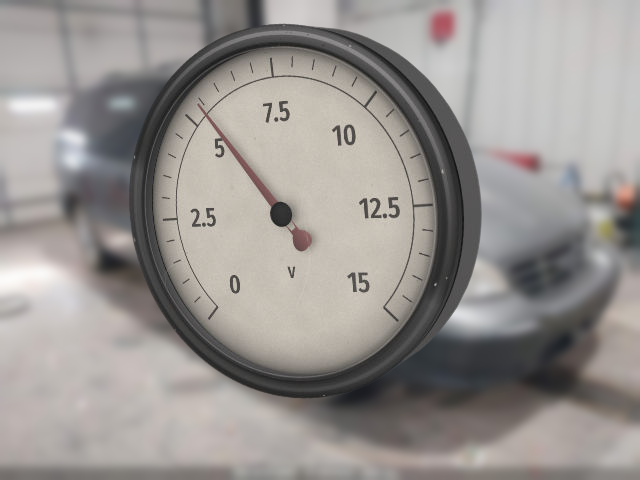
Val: 5.5
